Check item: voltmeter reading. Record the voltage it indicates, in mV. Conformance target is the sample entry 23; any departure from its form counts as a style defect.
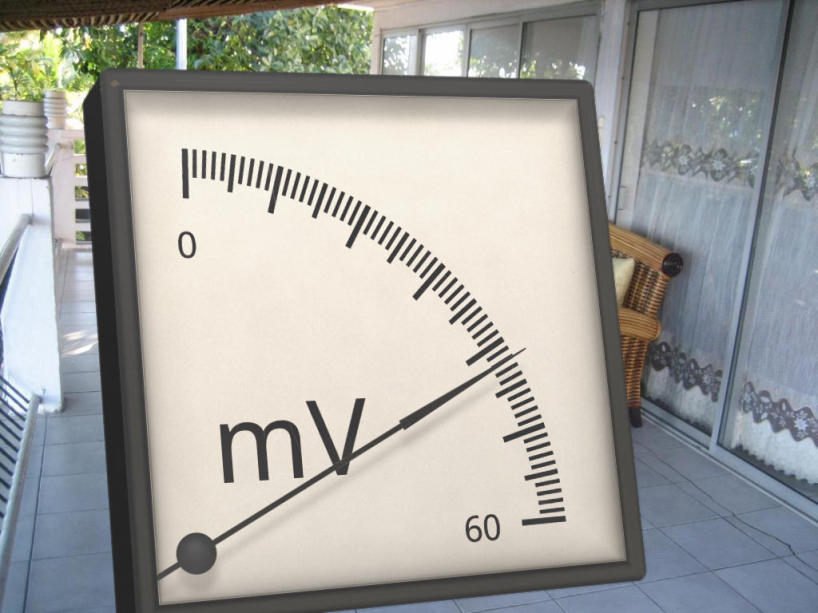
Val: 42
